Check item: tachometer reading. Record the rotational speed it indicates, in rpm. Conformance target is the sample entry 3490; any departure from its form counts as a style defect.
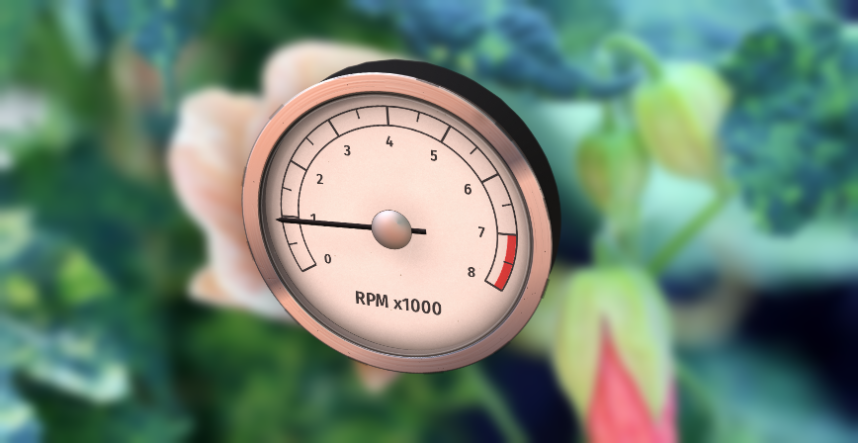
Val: 1000
